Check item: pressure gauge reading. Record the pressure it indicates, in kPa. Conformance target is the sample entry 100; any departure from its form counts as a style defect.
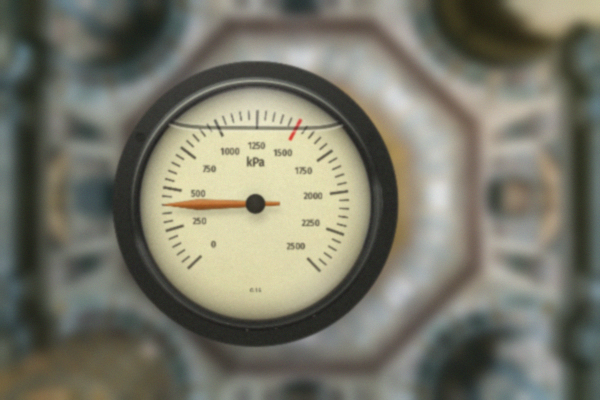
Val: 400
